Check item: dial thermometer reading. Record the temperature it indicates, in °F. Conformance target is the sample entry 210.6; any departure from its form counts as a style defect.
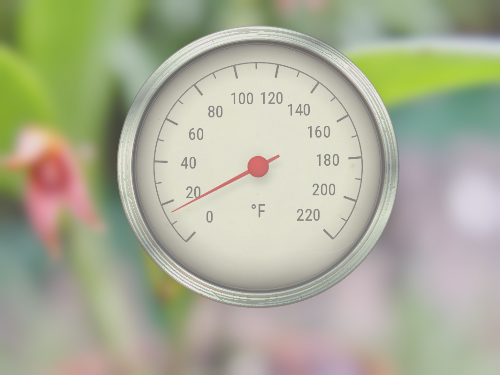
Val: 15
